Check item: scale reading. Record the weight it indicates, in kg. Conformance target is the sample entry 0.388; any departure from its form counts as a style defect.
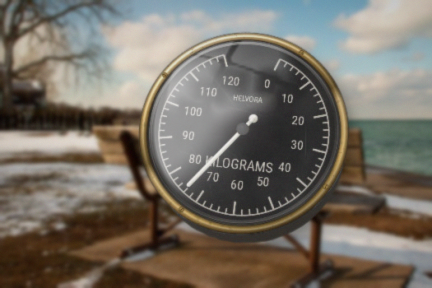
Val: 74
